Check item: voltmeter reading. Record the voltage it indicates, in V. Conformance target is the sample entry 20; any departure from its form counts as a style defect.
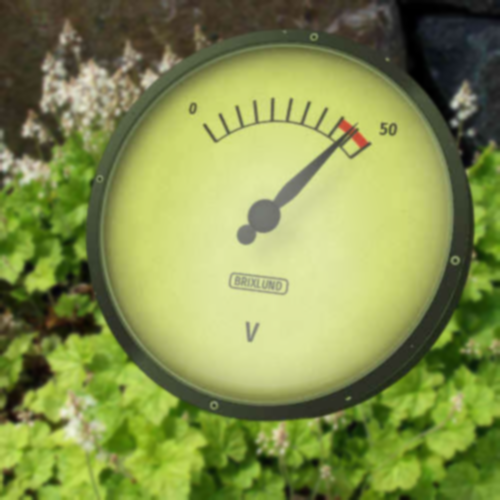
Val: 45
